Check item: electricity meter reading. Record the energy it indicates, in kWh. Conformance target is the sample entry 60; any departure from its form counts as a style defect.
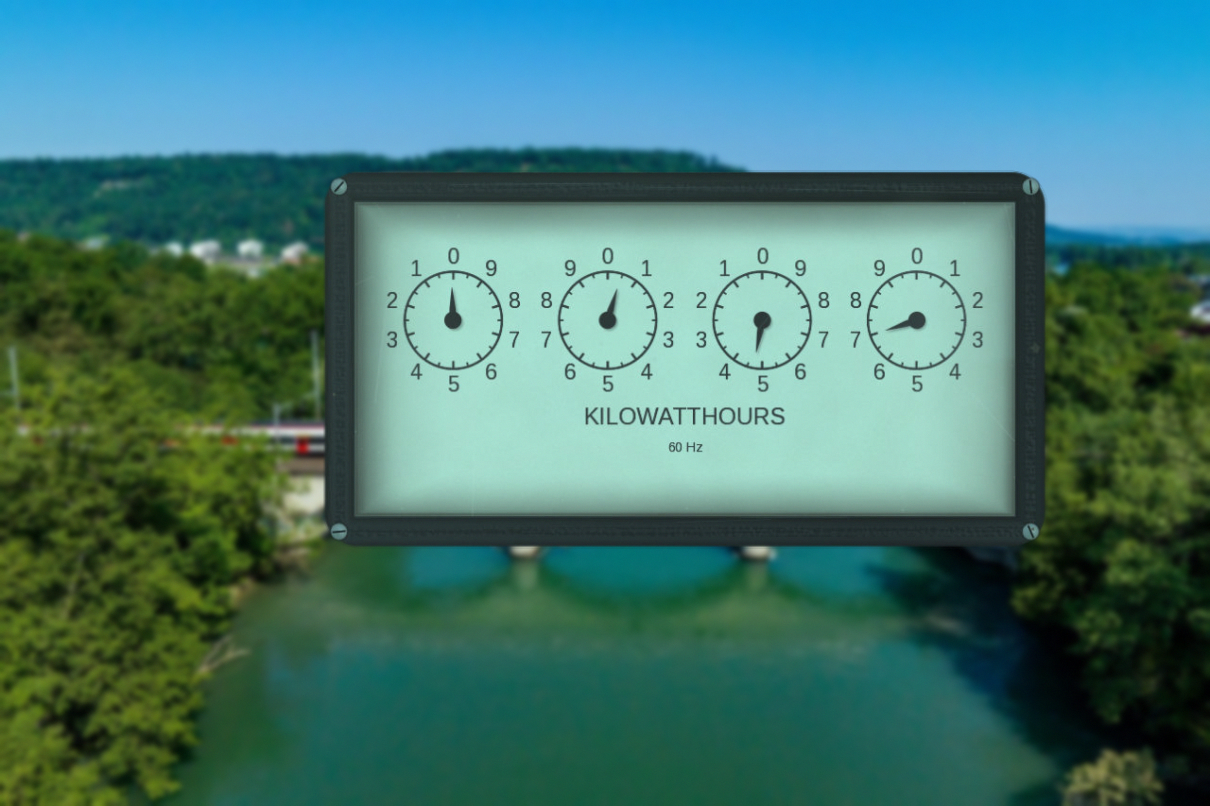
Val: 47
